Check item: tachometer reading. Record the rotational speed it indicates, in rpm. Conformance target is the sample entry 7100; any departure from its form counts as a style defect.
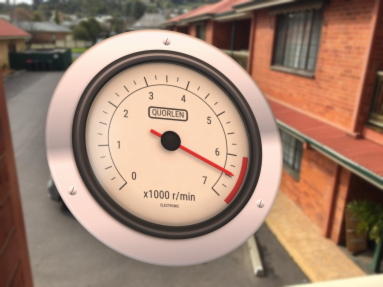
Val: 6500
